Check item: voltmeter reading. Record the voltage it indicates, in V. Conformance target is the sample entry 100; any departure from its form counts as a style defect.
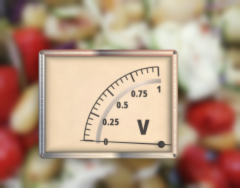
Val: 0
